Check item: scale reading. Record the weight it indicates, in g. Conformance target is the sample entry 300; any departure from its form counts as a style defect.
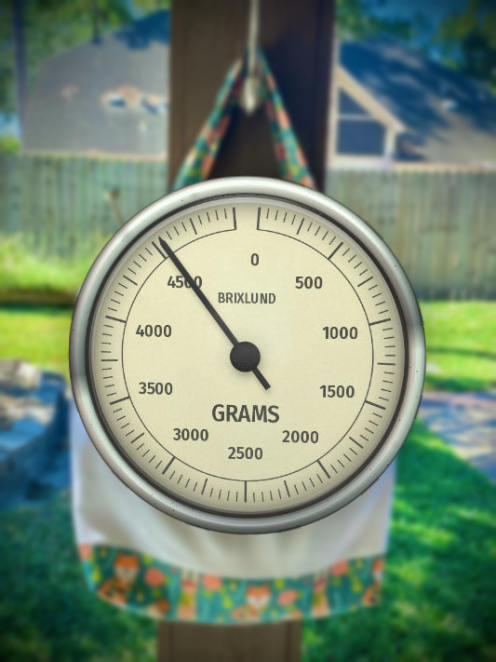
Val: 4550
